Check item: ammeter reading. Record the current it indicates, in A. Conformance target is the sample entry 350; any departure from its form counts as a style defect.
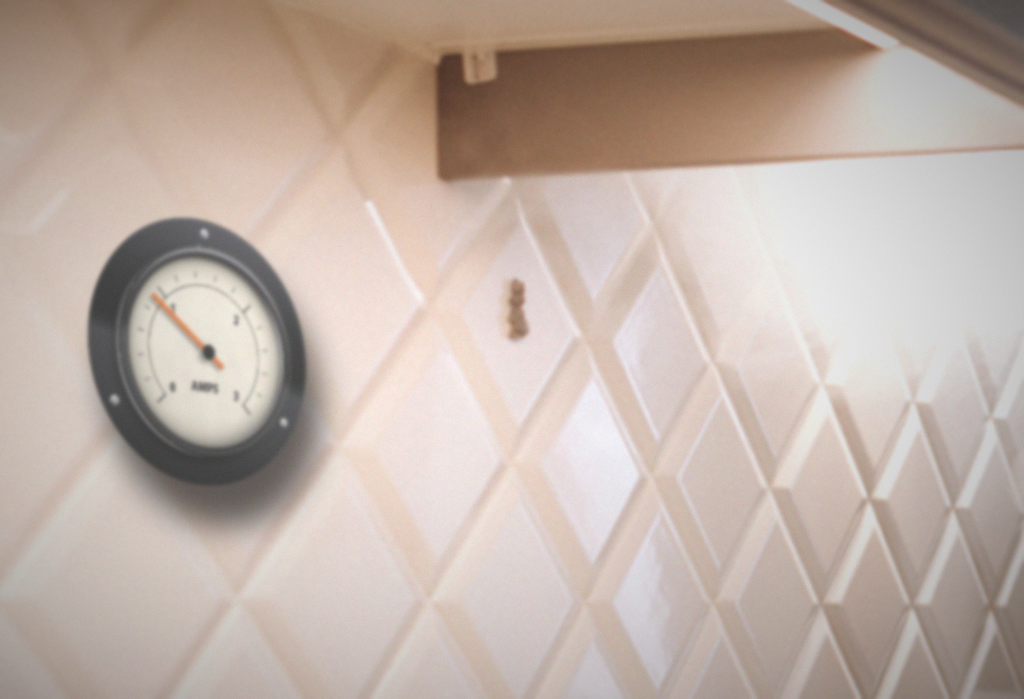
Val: 0.9
